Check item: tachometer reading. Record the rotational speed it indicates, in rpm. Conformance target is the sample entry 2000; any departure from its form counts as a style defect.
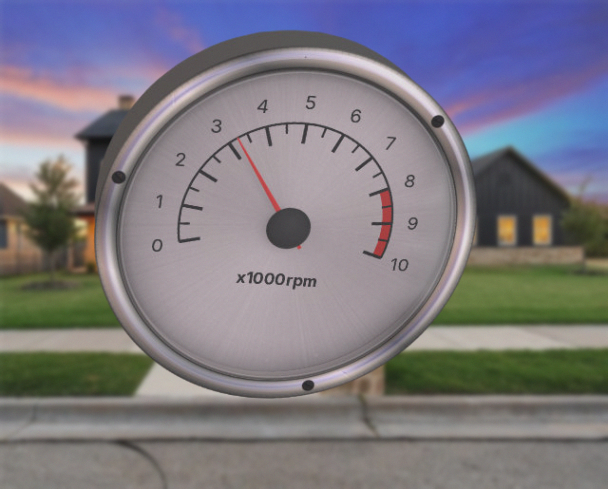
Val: 3250
